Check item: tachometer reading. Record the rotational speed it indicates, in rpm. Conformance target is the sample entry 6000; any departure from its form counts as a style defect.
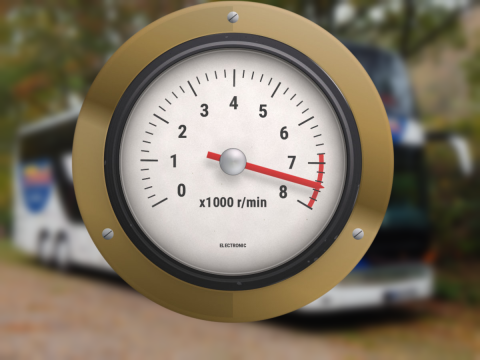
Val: 7500
